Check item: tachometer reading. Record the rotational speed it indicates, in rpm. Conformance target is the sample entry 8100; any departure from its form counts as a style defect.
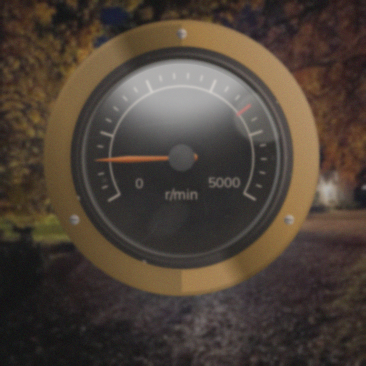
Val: 600
